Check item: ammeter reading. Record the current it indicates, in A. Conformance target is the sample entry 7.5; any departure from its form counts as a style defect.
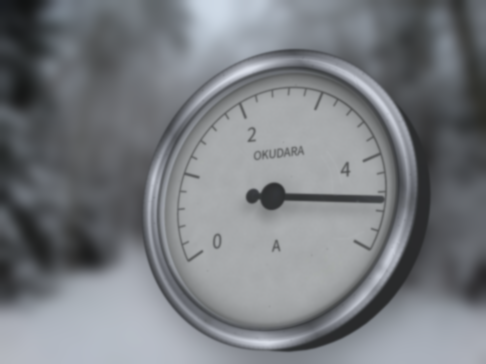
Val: 4.5
